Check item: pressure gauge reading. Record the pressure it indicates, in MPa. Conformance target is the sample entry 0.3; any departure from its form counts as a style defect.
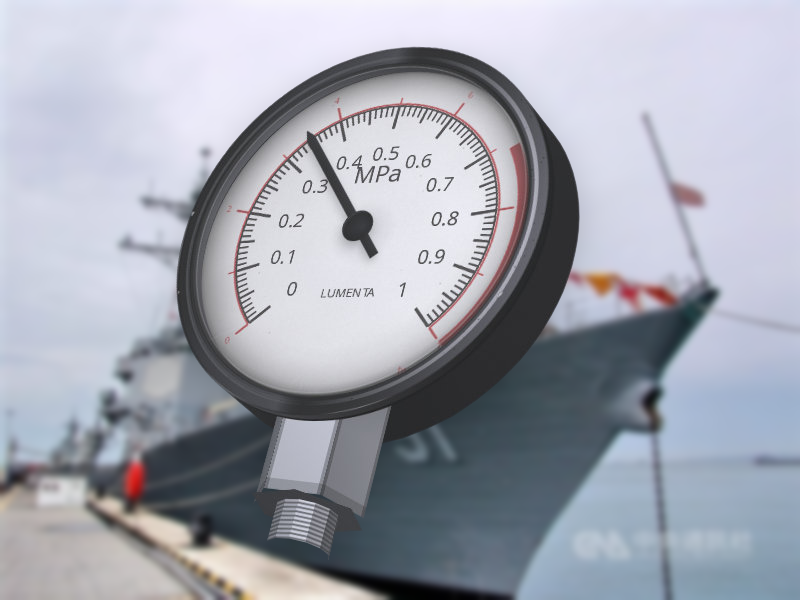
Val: 0.35
